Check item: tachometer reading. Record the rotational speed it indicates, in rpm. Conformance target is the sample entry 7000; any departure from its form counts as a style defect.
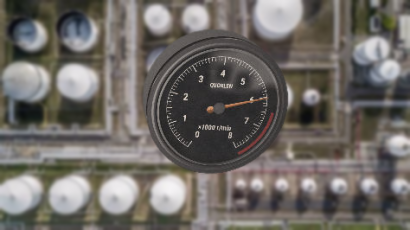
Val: 6000
